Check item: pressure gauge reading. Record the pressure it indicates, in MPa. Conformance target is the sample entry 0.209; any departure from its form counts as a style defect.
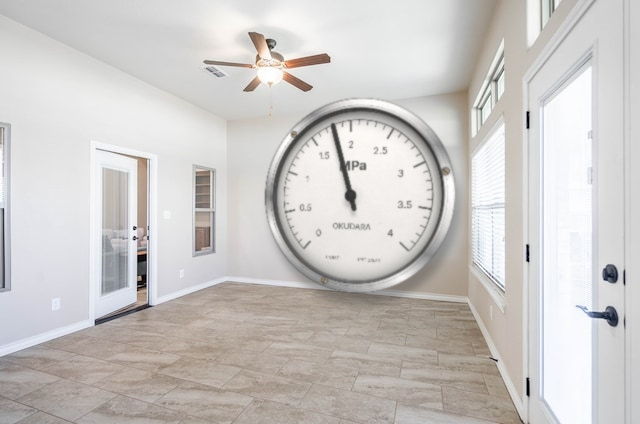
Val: 1.8
